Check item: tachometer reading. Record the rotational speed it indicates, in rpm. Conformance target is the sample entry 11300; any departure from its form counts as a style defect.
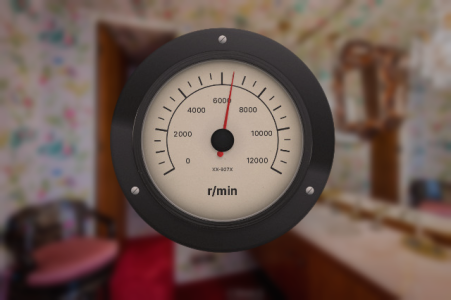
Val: 6500
